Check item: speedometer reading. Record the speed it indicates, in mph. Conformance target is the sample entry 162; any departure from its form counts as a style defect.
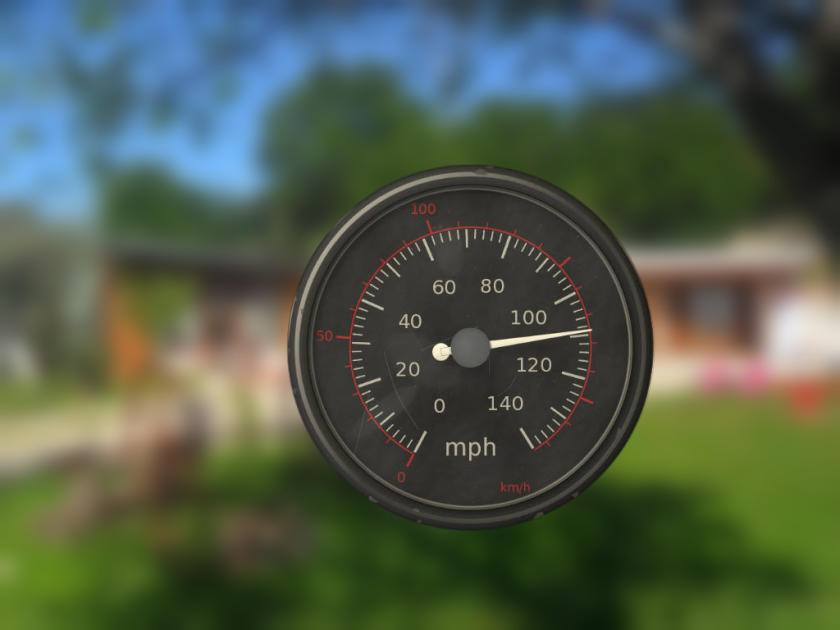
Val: 109
